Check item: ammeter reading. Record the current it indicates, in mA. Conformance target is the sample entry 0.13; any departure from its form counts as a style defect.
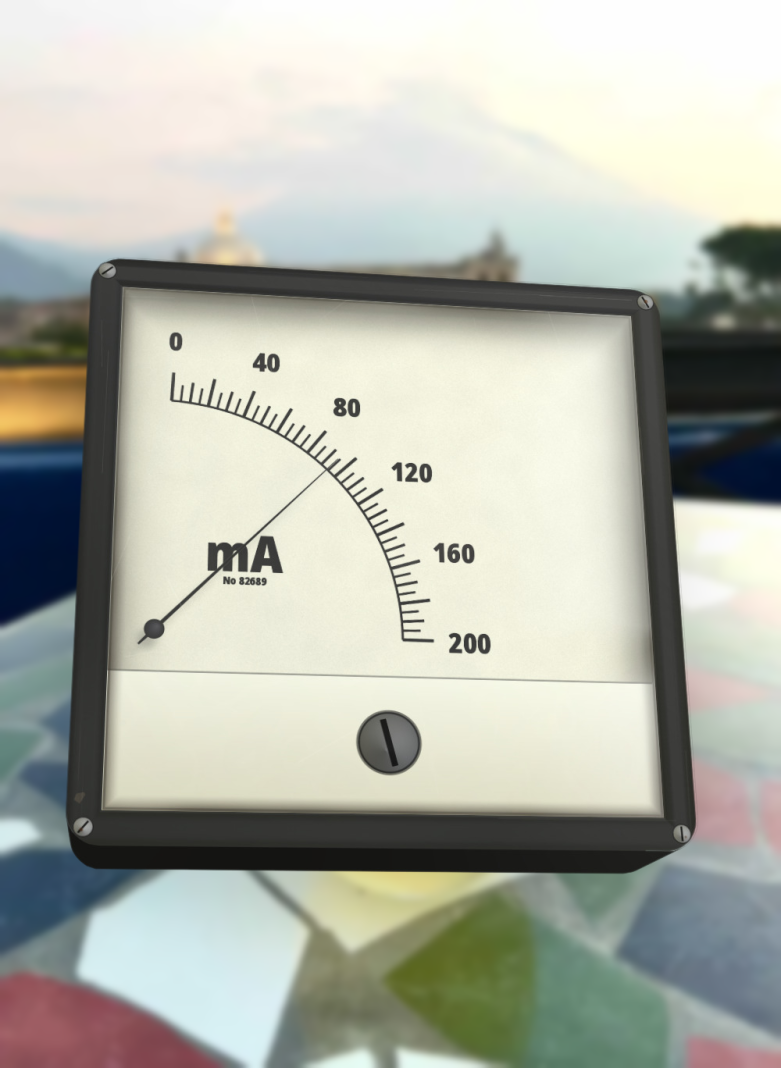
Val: 95
